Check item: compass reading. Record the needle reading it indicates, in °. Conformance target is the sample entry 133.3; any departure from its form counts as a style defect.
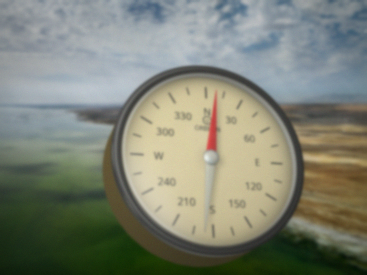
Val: 7.5
